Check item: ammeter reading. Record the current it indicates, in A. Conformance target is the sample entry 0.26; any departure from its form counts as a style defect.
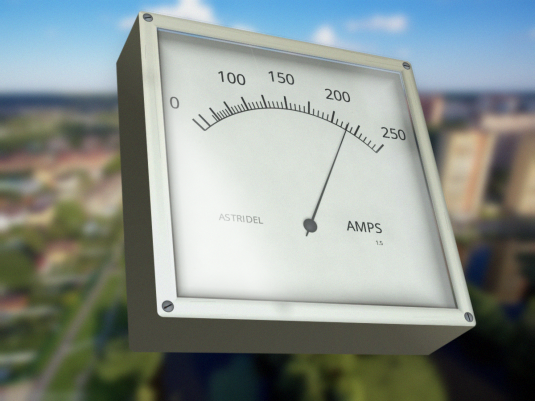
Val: 215
